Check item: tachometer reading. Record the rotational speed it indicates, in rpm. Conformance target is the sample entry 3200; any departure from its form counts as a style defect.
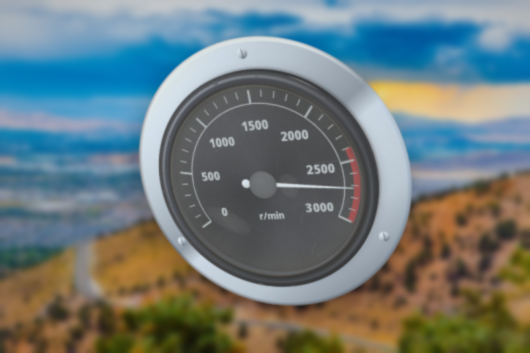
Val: 2700
